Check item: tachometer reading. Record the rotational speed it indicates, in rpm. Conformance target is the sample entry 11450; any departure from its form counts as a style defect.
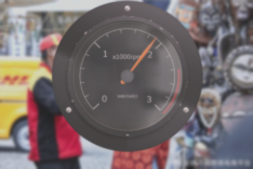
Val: 1900
